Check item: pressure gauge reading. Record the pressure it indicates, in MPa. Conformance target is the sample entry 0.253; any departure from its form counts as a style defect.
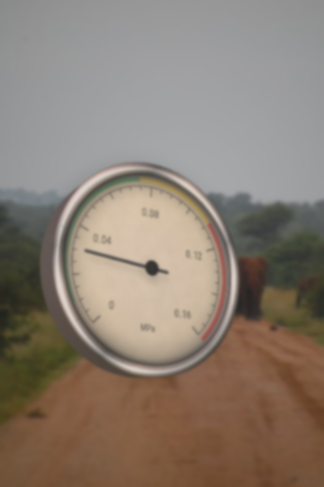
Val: 0.03
